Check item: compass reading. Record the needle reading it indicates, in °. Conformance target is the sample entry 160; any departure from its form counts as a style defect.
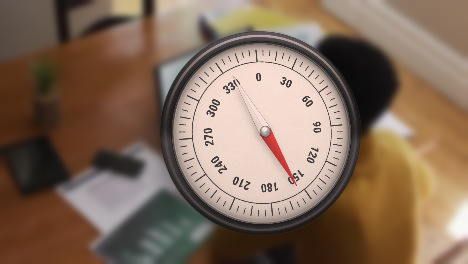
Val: 155
